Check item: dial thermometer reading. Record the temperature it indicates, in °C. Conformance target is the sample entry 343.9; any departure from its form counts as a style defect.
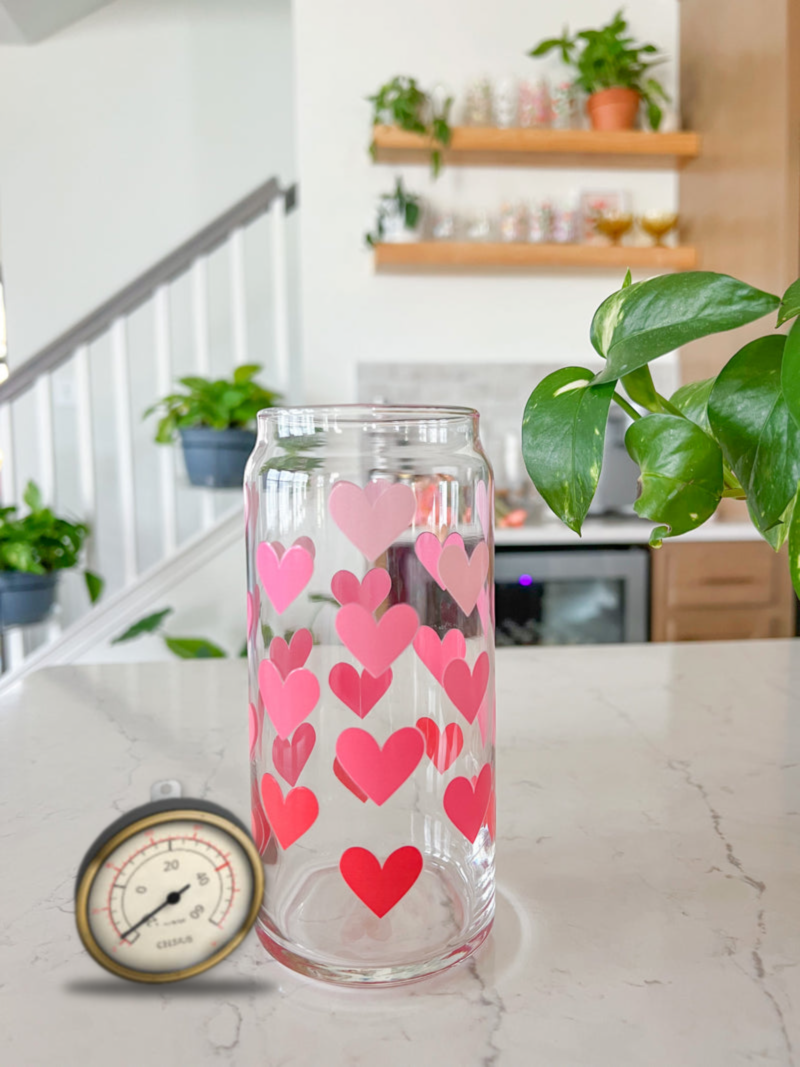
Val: -16
